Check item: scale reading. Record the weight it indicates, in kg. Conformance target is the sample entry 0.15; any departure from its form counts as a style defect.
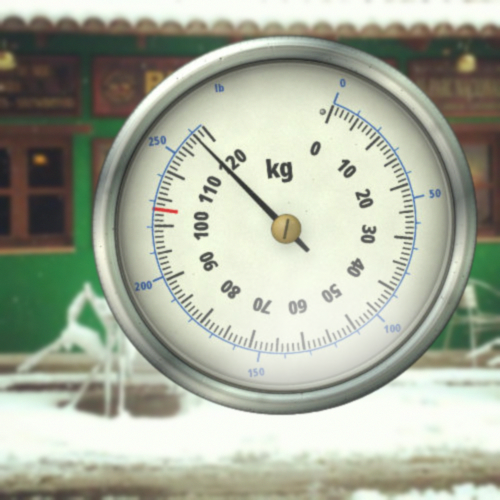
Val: 118
